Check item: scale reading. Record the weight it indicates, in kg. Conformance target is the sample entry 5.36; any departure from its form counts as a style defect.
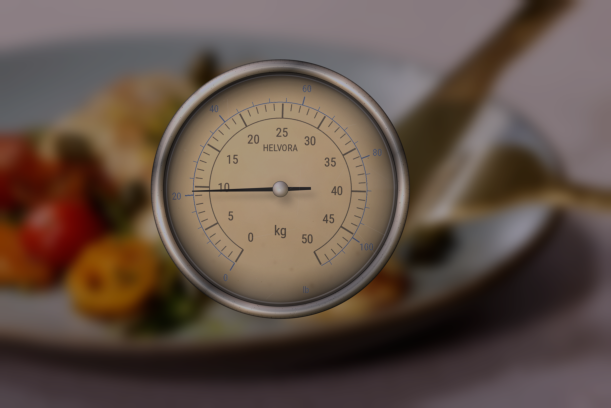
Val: 9.5
